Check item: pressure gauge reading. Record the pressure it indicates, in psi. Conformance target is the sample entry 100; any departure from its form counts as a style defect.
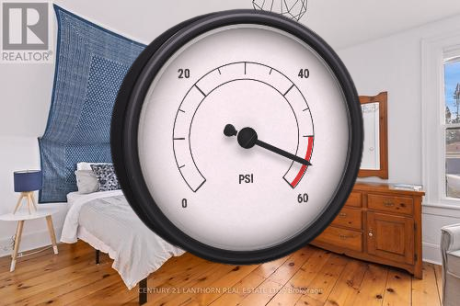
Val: 55
